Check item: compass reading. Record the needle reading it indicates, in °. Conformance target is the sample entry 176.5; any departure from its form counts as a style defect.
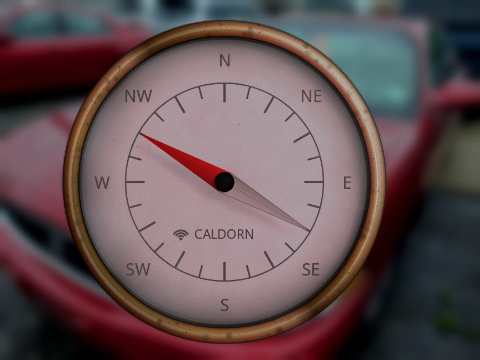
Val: 300
